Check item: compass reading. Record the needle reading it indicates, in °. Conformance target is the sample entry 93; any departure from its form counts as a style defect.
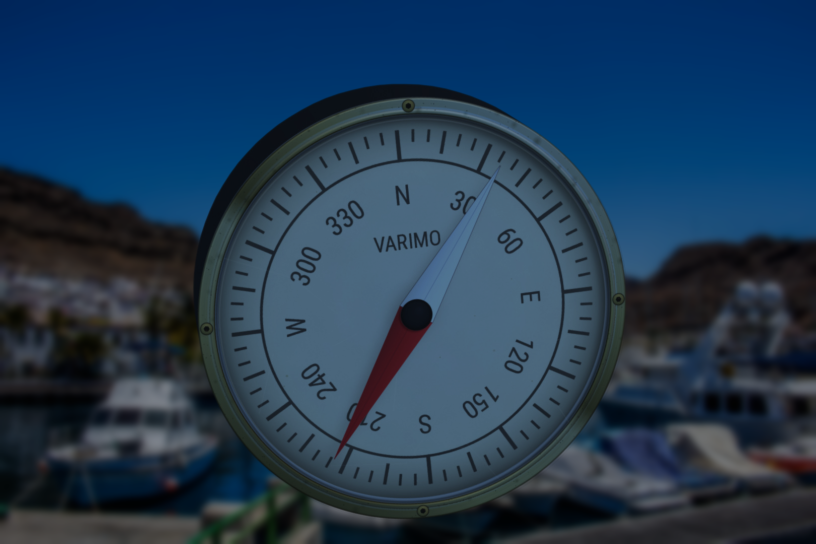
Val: 215
